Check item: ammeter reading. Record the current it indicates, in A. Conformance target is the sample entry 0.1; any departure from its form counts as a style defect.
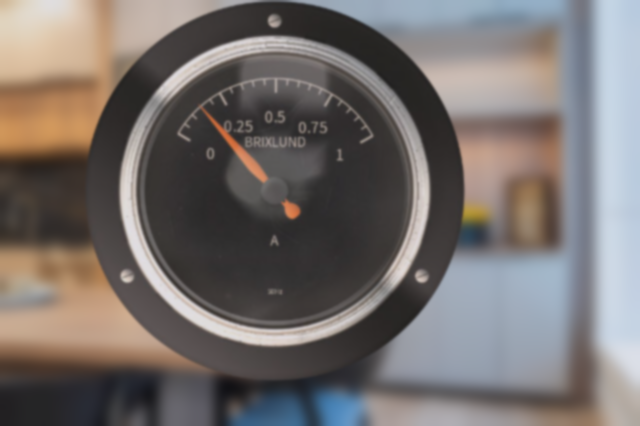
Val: 0.15
